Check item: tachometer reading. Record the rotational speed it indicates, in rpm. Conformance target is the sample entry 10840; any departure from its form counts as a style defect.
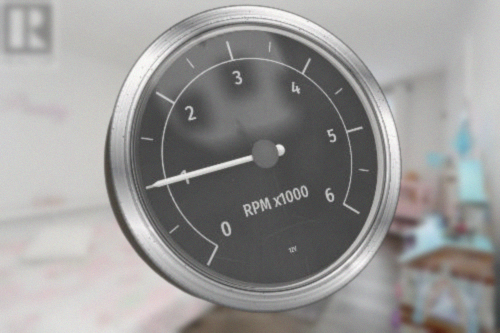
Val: 1000
